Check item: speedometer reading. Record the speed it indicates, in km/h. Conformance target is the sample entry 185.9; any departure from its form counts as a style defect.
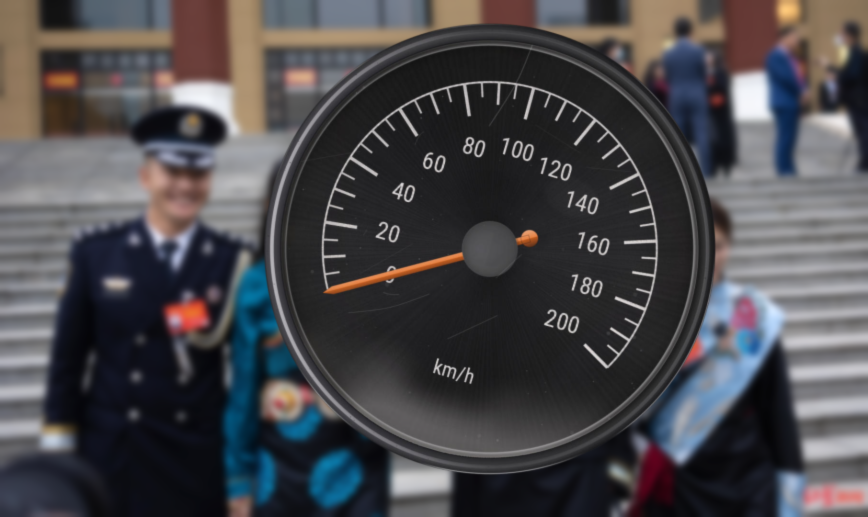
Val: 0
